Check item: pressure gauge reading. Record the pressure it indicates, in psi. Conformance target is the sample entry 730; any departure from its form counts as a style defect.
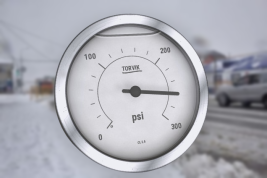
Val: 260
